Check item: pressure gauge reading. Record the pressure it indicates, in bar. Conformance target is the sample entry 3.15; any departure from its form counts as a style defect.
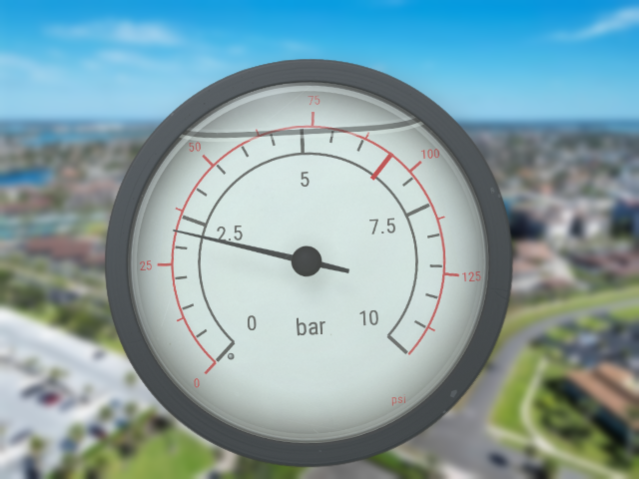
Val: 2.25
